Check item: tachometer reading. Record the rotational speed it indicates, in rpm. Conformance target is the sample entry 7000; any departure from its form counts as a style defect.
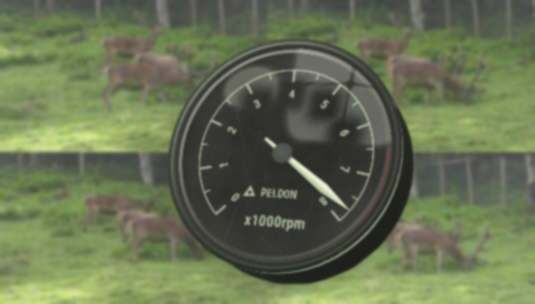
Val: 7750
